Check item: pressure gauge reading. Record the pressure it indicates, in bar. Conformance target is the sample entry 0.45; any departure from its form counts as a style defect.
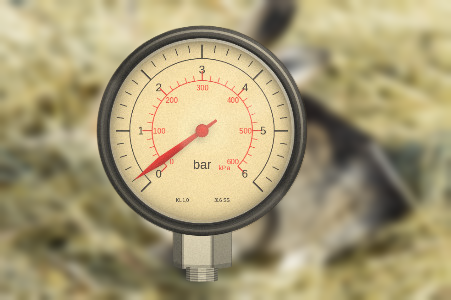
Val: 0.2
